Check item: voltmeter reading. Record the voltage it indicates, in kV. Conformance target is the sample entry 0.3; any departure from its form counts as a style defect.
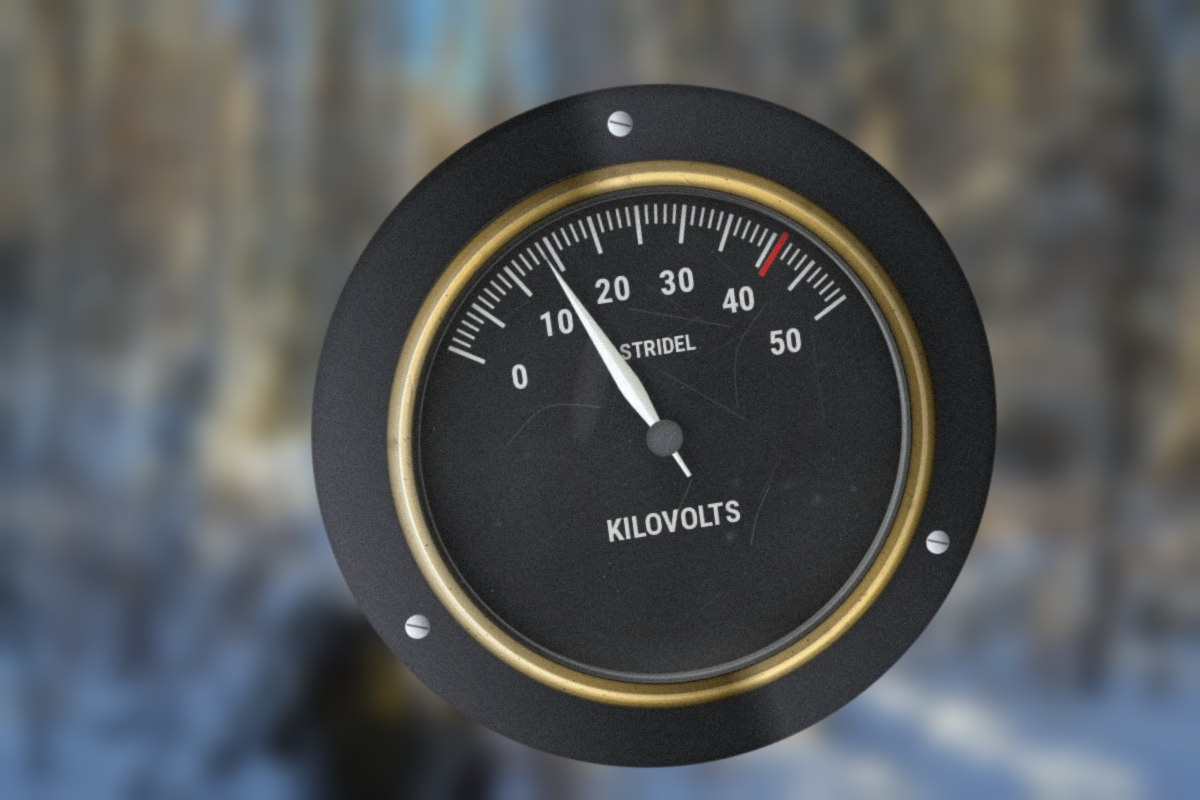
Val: 14
